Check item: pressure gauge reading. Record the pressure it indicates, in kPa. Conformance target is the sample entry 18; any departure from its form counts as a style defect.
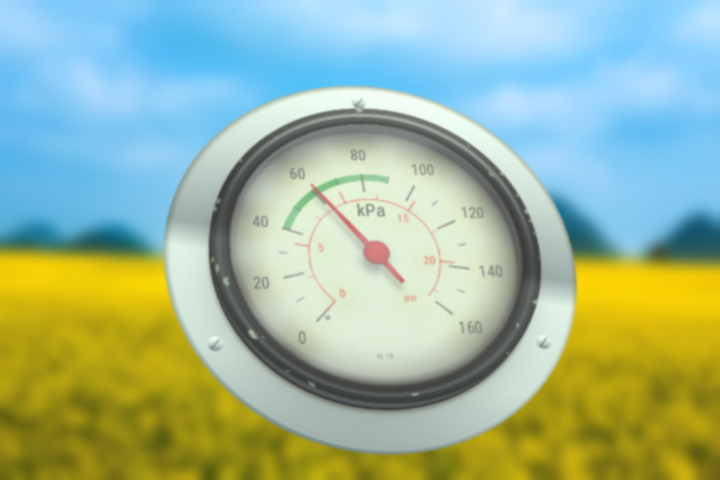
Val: 60
